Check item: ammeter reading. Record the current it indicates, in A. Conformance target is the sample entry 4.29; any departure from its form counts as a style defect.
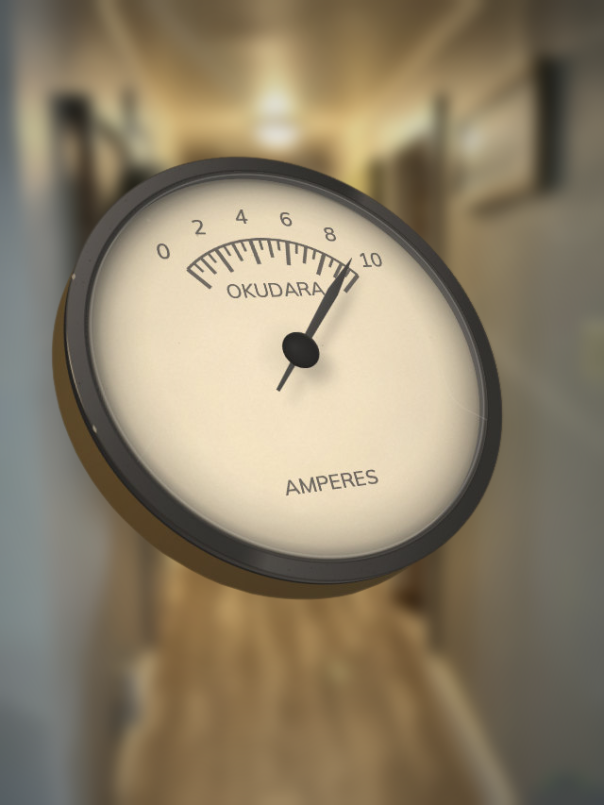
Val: 9.25
